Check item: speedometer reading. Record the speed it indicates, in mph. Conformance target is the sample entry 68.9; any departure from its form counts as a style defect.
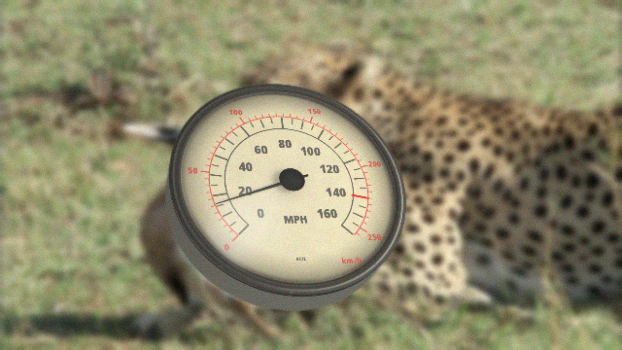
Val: 15
